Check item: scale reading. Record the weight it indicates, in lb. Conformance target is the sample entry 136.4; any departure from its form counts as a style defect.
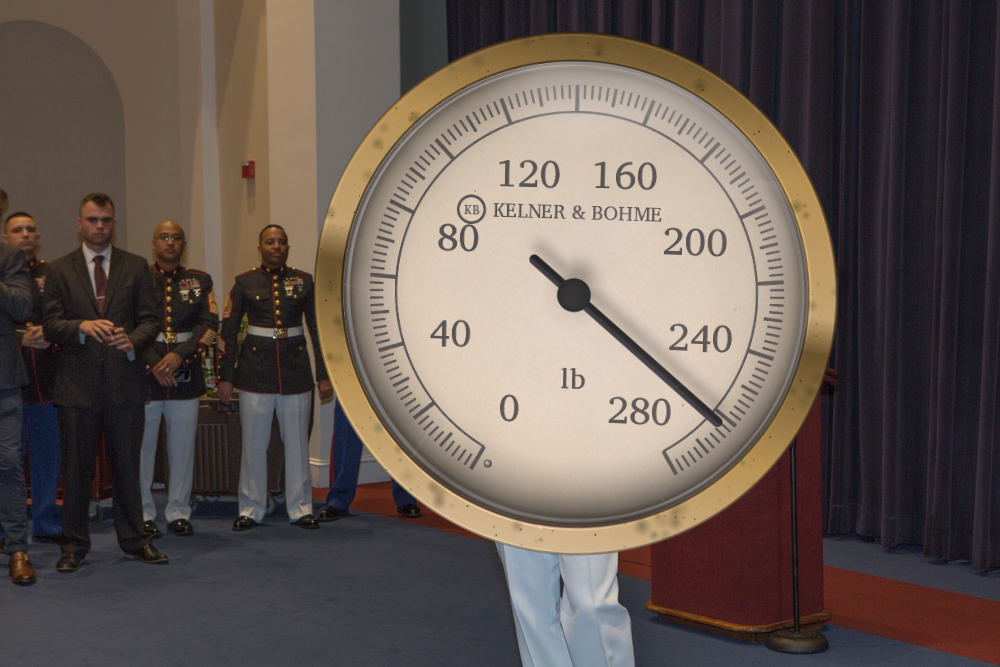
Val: 262
